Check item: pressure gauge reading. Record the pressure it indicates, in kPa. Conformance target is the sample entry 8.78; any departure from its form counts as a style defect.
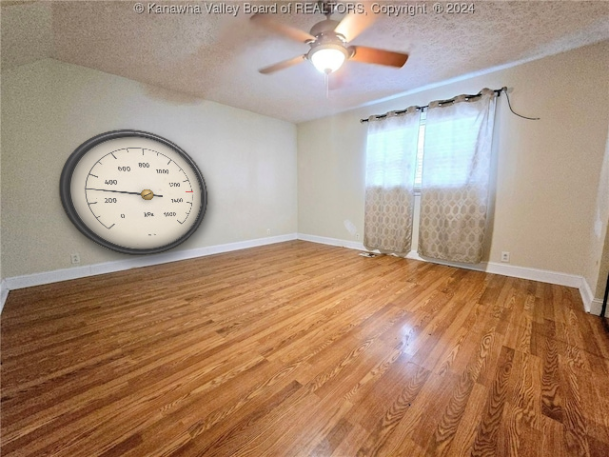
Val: 300
